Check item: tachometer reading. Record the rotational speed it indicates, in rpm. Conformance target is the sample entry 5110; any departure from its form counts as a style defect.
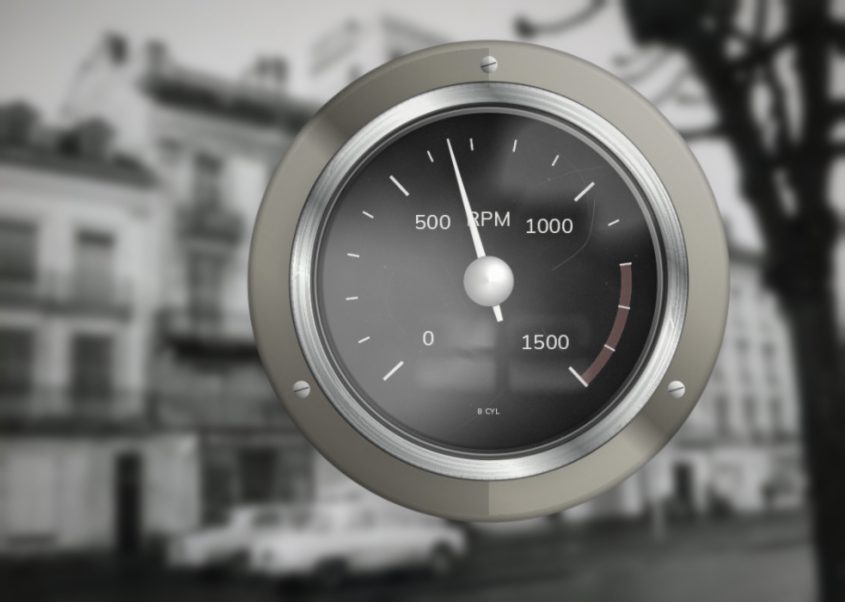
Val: 650
